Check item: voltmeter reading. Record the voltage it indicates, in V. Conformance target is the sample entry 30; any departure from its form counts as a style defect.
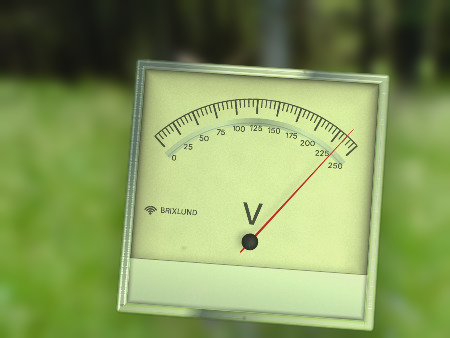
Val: 235
